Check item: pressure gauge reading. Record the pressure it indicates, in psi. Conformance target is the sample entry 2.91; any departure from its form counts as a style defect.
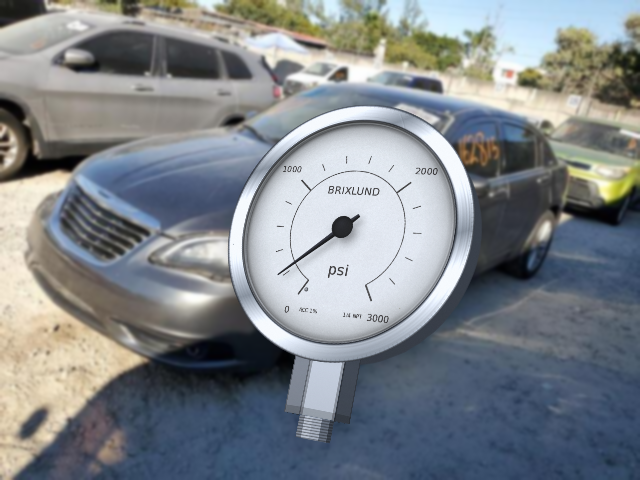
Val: 200
